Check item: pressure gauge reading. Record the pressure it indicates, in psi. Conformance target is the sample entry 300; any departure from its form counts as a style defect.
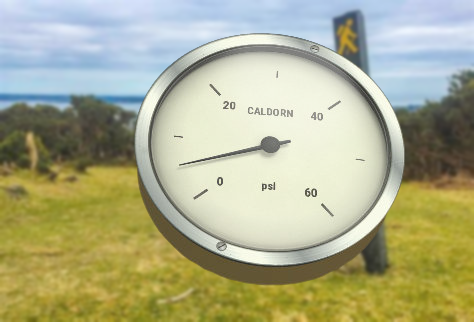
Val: 5
